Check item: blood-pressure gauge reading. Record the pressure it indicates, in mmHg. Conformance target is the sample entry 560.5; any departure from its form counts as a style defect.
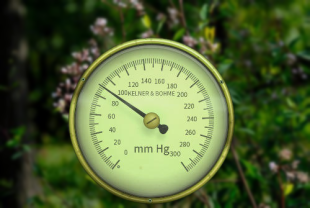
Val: 90
